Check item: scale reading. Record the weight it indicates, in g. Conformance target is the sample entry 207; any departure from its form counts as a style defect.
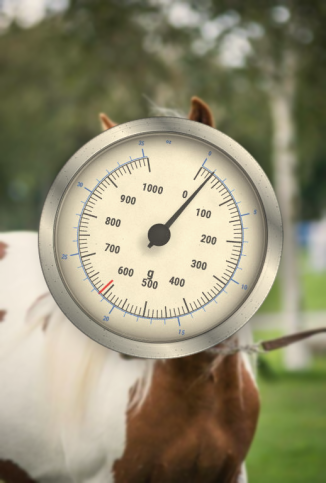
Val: 30
